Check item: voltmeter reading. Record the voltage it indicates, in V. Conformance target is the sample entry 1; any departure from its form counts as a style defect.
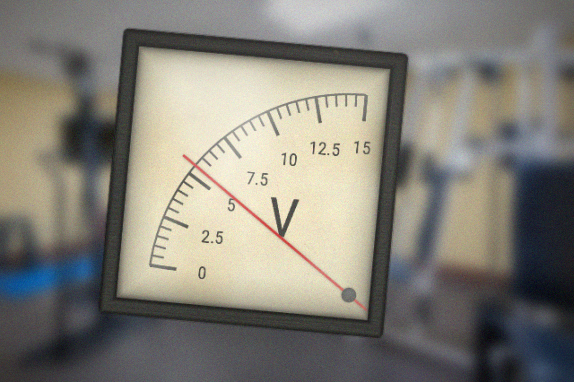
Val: 5.5
